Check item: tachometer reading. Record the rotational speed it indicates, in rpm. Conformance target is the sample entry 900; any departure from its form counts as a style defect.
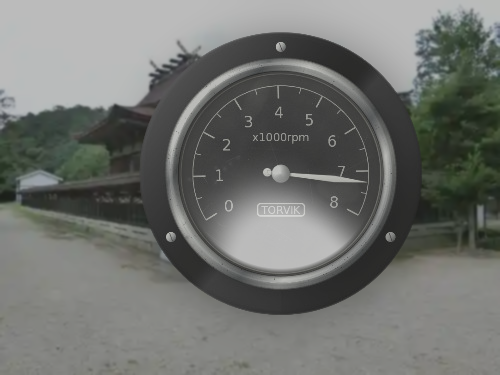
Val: 7250
